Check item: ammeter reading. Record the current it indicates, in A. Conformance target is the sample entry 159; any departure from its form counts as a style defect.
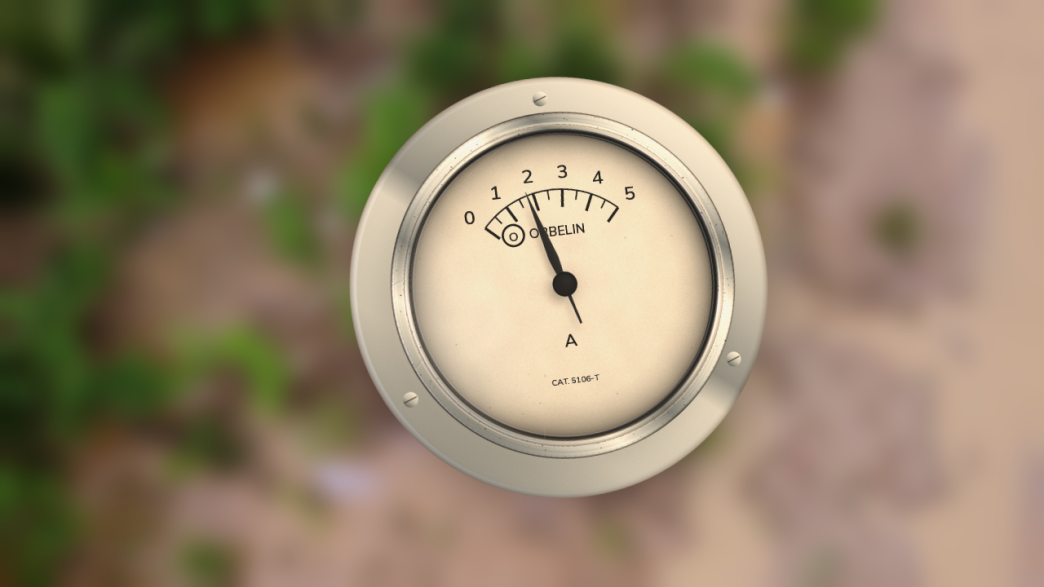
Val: 1.75
